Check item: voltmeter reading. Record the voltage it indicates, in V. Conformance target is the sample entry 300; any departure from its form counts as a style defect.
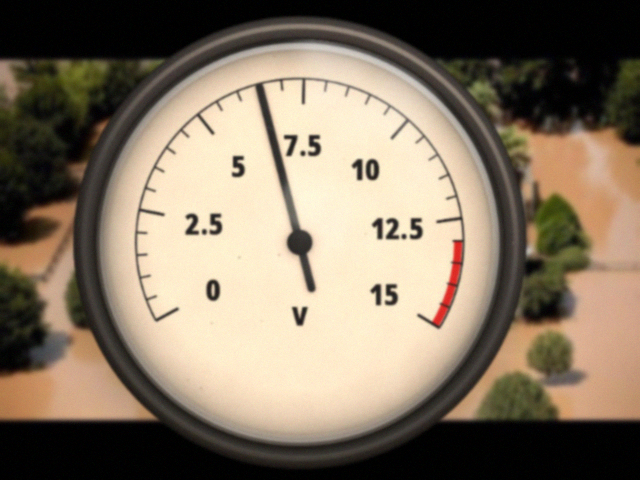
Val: 6.5
